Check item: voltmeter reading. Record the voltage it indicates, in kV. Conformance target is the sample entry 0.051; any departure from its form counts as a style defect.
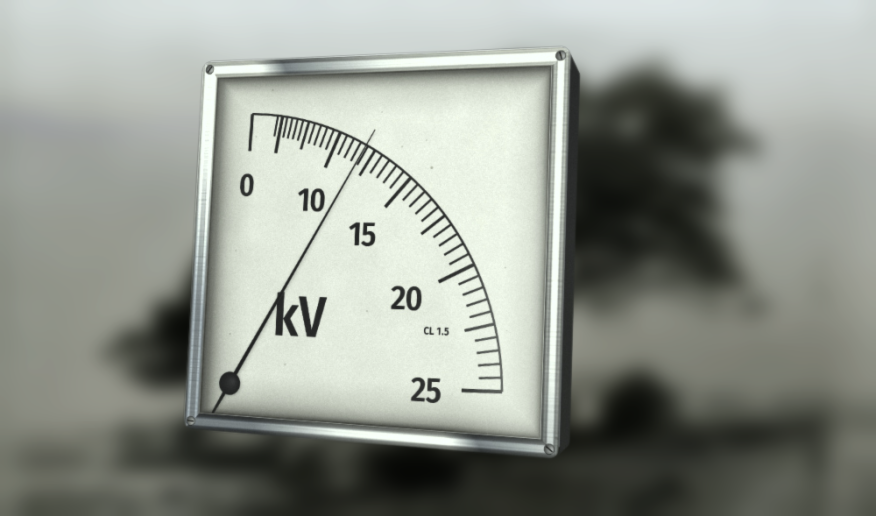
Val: 12
